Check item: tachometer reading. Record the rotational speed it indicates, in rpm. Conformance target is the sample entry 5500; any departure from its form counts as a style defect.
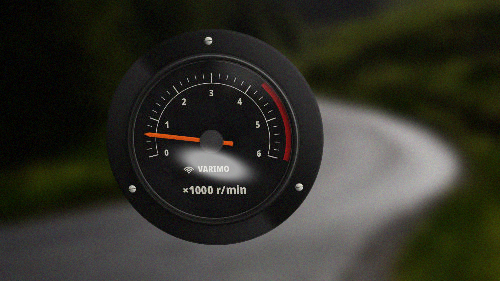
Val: 600
